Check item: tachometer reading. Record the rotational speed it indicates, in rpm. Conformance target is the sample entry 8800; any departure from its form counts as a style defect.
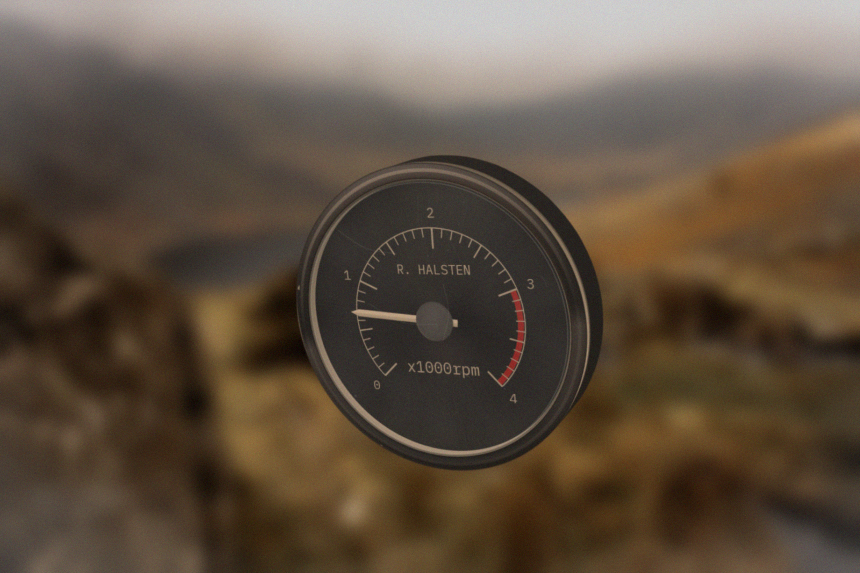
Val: 700
